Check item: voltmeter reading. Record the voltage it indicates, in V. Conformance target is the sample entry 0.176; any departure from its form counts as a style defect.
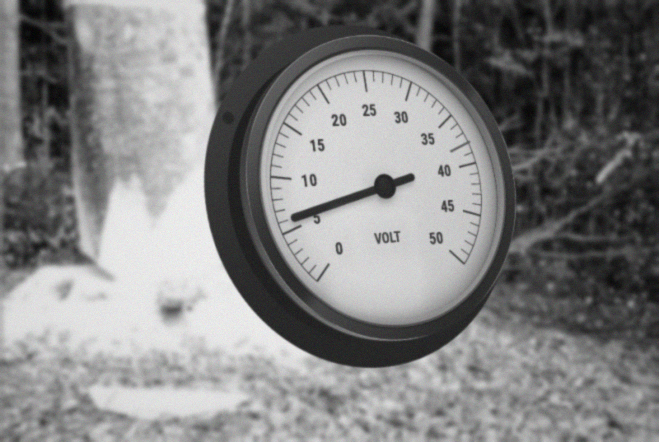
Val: 6
